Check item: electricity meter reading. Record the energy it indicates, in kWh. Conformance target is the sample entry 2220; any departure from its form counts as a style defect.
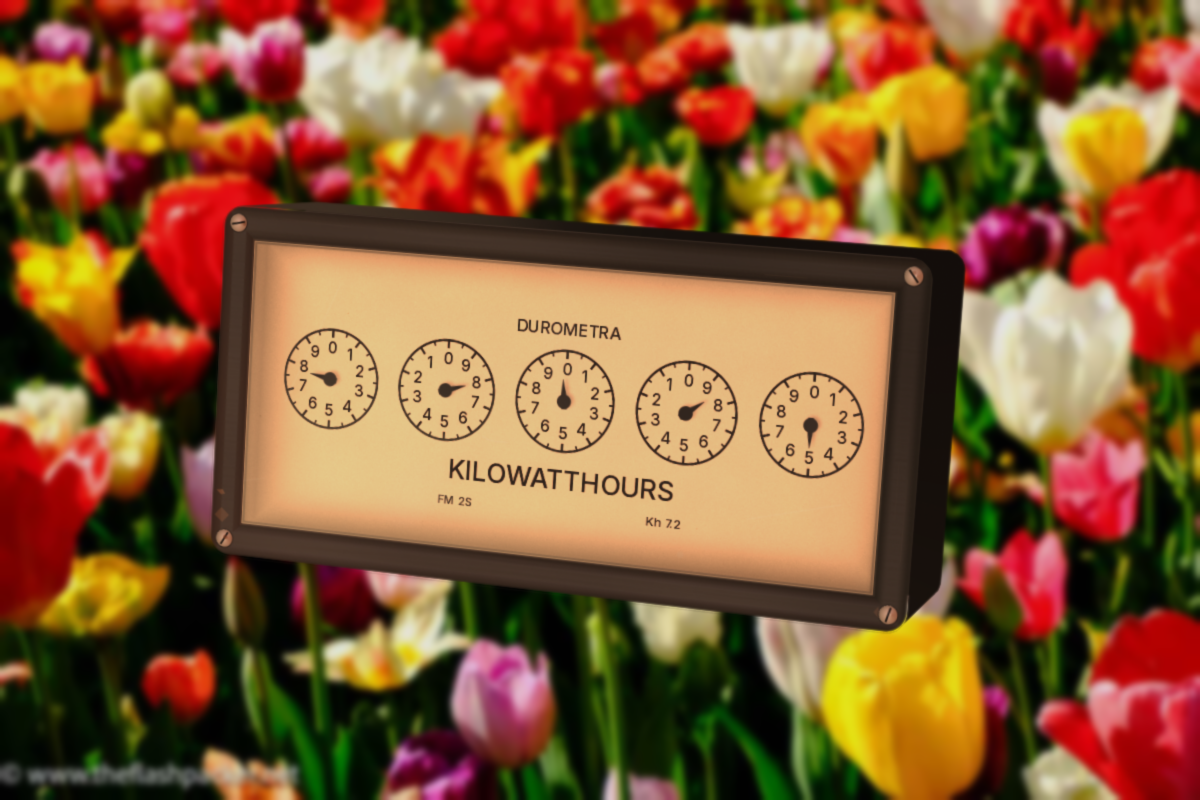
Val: 77985
